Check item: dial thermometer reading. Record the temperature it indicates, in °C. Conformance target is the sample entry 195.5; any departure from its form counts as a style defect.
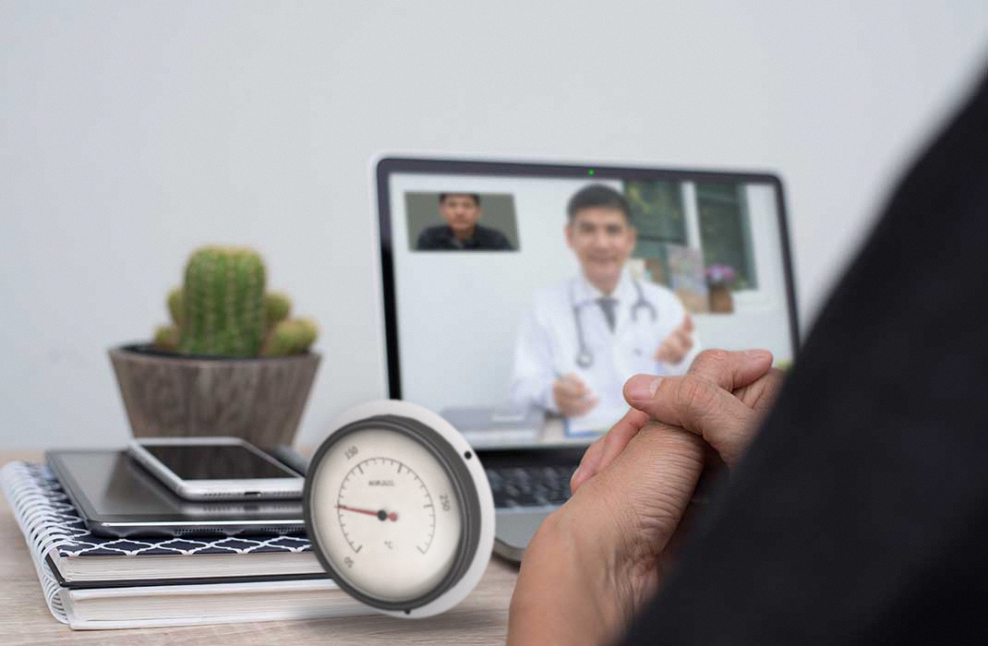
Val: 100
